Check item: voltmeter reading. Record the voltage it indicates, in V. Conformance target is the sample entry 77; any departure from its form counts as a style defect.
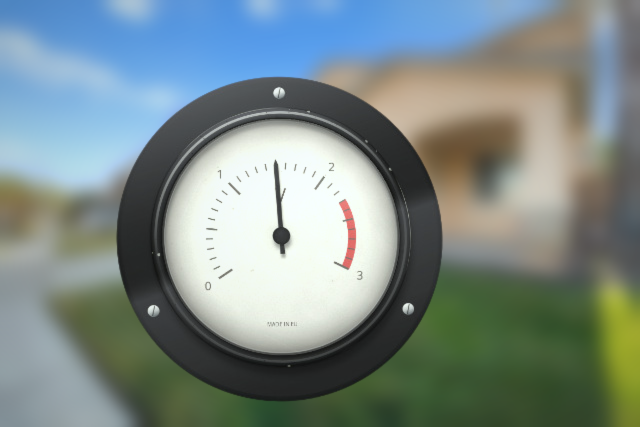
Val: 1.5
